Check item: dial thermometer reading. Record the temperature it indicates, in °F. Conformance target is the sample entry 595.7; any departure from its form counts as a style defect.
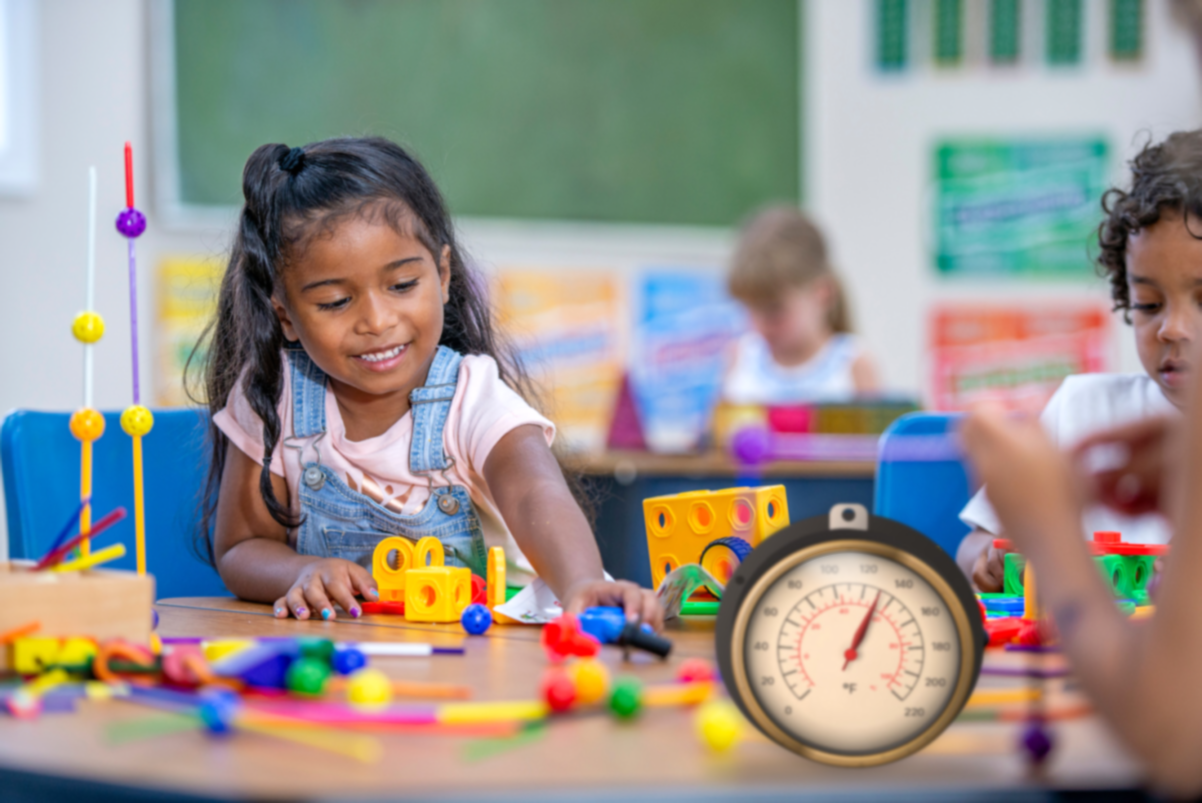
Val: 130
